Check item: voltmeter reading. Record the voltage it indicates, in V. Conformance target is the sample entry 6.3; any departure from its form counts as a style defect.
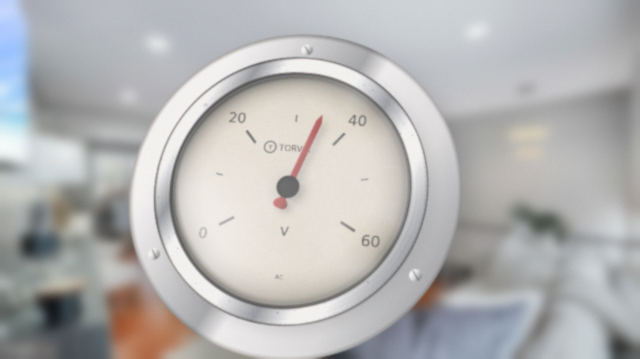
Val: 35
